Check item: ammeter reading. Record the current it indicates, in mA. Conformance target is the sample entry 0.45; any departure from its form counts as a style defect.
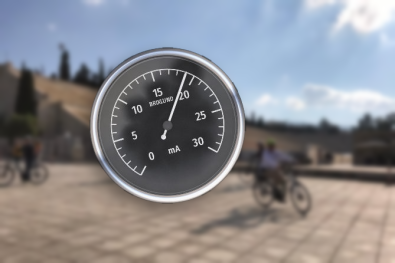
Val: 19
